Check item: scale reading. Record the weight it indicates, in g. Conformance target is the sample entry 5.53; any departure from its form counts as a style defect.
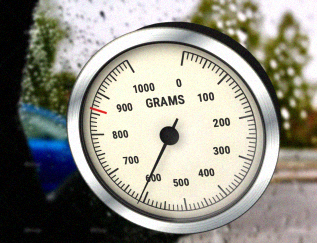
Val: 610
